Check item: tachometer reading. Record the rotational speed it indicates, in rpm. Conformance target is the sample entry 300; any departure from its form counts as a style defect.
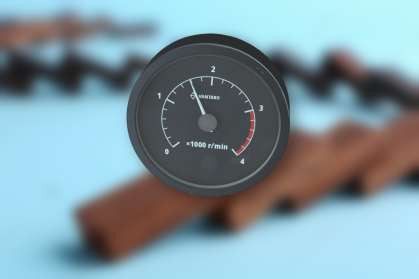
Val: 1600
